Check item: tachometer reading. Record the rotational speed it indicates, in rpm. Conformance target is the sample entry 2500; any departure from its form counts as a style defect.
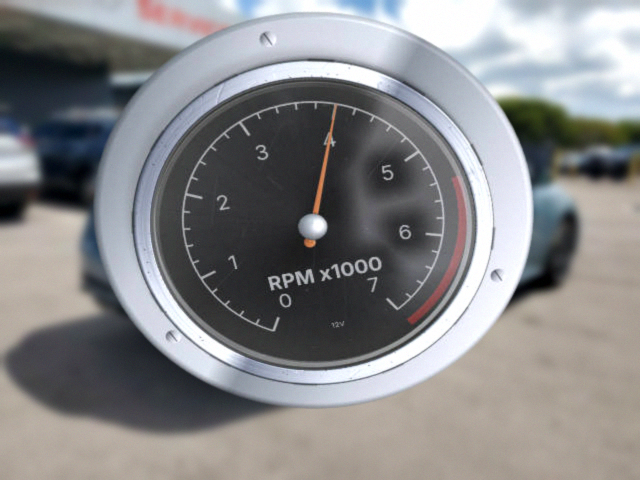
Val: 4000
